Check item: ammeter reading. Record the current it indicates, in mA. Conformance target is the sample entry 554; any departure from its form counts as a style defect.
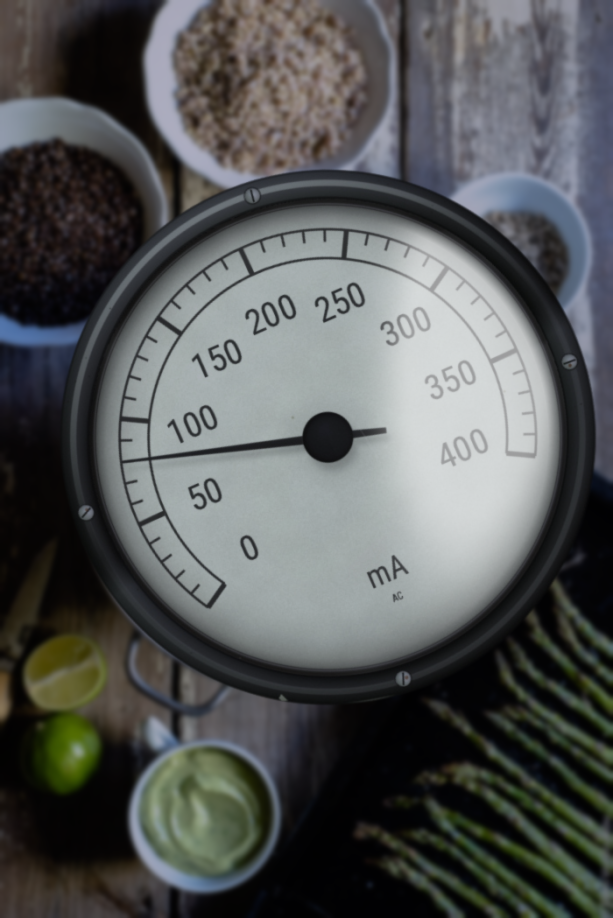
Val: 80
